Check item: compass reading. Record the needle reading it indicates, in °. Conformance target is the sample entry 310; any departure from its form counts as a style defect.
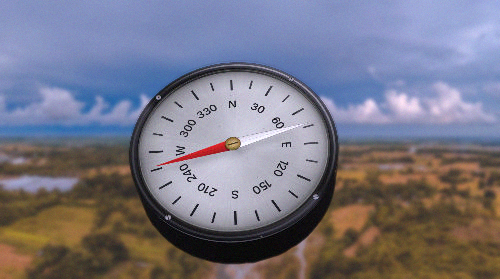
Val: 255
